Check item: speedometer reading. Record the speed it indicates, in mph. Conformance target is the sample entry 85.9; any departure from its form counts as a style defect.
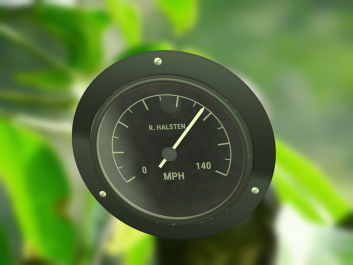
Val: 95
